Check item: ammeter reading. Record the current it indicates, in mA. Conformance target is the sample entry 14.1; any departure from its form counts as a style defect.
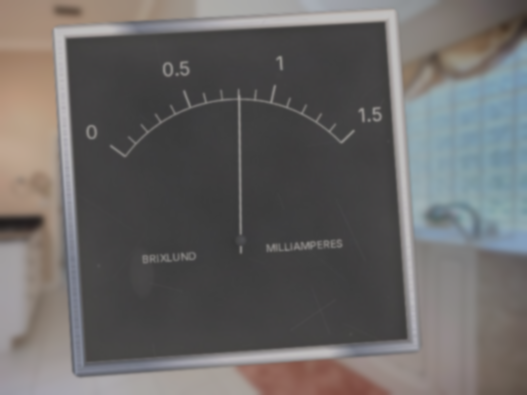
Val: 0.8
